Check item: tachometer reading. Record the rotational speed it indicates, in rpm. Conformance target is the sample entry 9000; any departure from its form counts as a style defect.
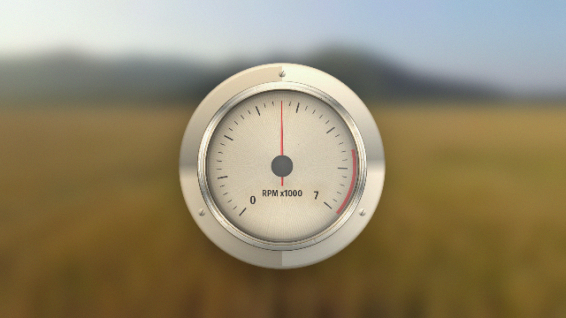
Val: 3600
